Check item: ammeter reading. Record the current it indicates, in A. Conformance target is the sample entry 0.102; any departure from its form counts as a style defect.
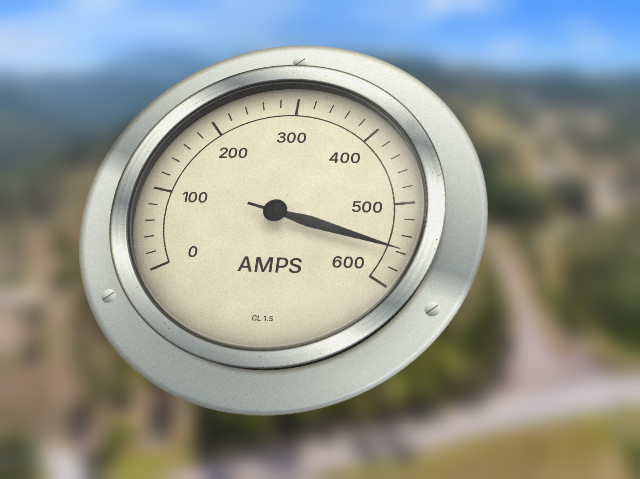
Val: 560
